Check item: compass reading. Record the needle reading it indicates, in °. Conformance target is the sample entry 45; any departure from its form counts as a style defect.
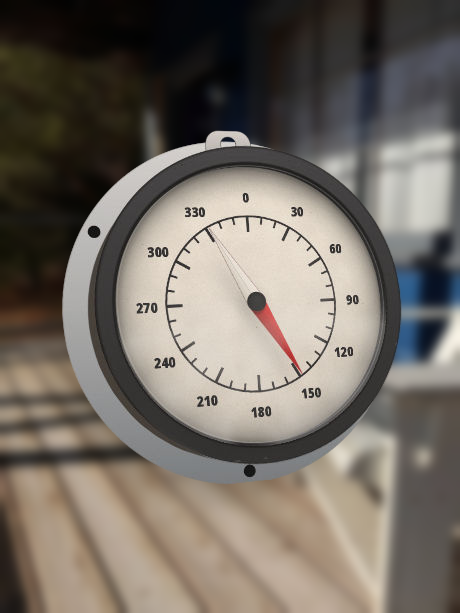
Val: 150
